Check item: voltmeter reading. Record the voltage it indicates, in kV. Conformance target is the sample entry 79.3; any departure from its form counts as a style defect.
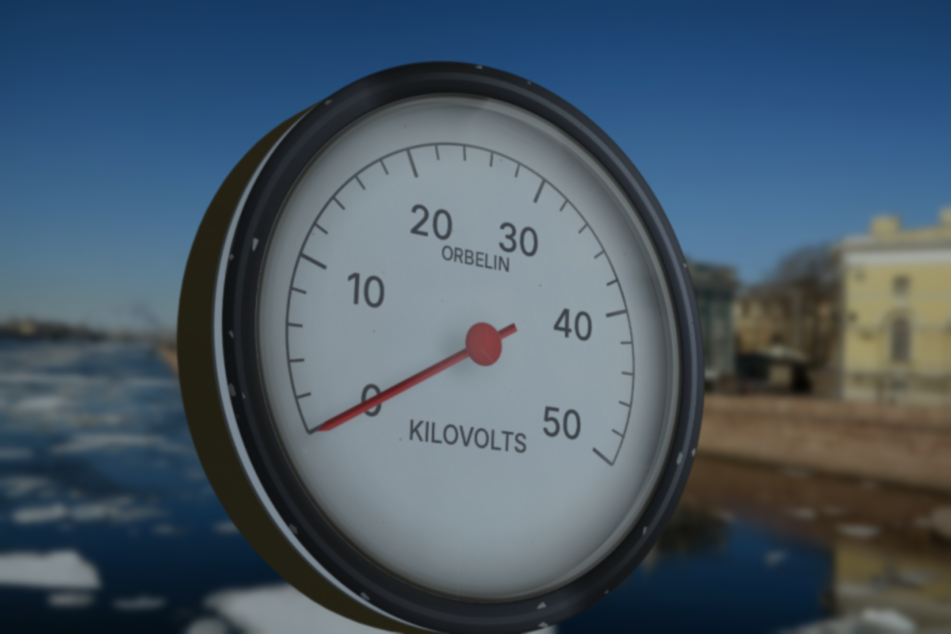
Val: 0
